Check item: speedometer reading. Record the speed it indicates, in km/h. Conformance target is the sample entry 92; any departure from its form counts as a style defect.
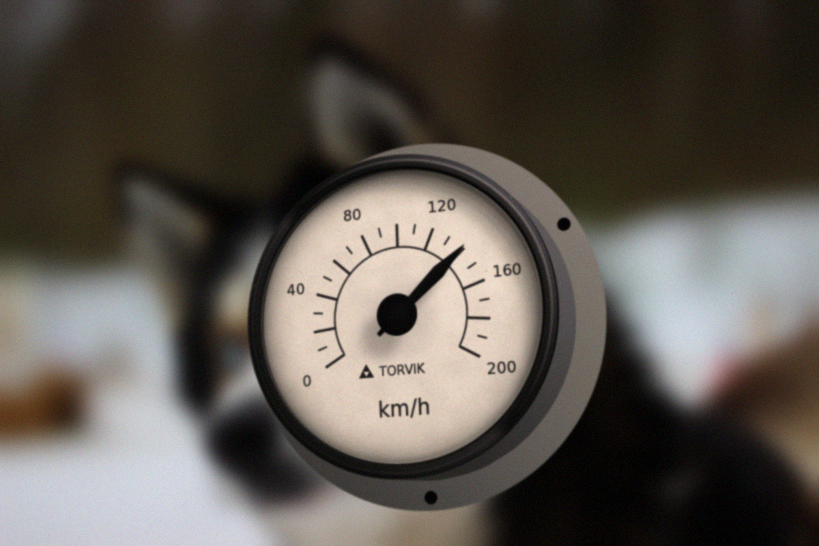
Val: 140
